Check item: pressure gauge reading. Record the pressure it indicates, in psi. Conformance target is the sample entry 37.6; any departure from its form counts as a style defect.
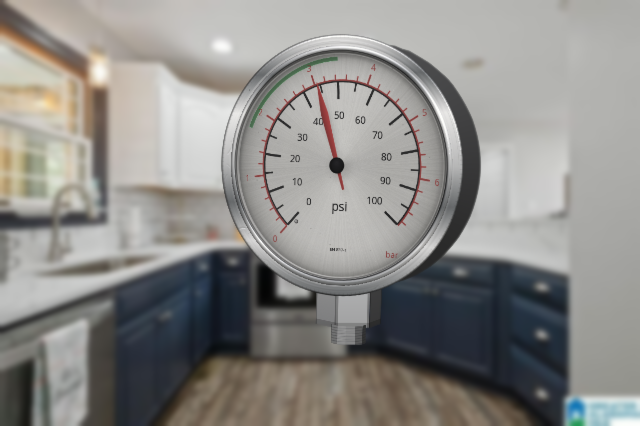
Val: 45
